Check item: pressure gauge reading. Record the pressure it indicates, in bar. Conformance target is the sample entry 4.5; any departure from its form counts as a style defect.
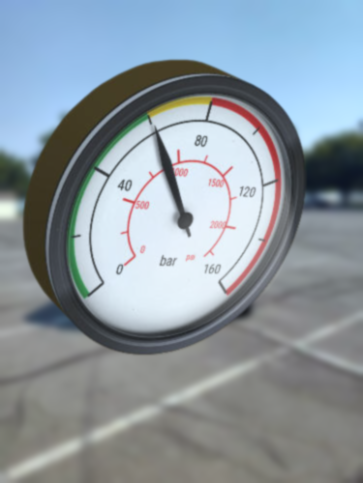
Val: 60
